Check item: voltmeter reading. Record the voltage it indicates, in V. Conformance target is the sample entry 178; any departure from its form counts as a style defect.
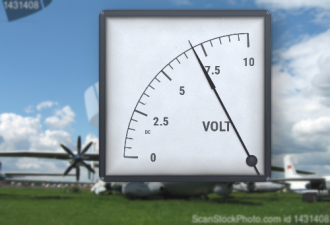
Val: 7
